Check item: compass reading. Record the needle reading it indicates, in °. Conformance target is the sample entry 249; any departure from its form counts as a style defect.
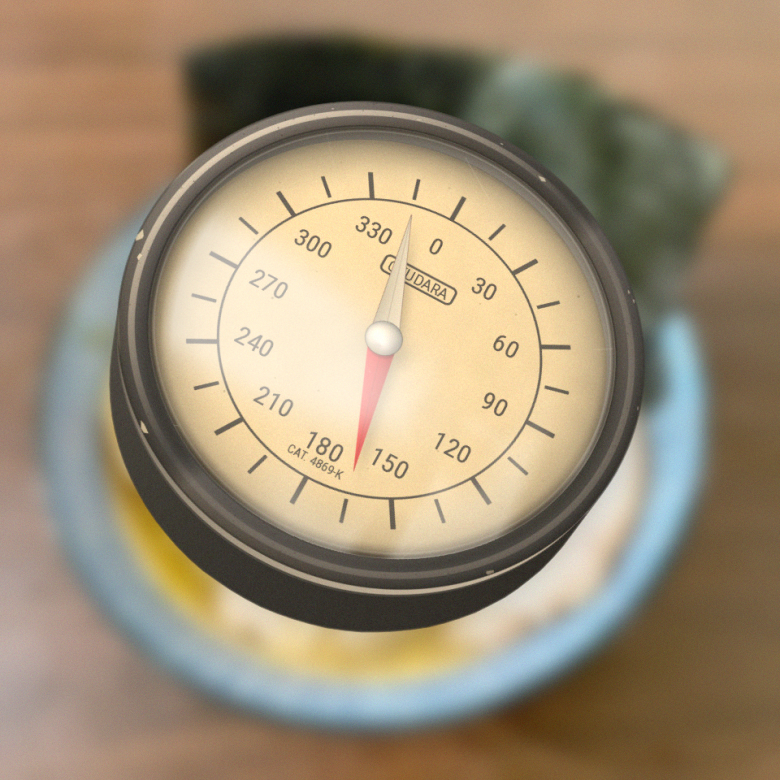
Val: 165
